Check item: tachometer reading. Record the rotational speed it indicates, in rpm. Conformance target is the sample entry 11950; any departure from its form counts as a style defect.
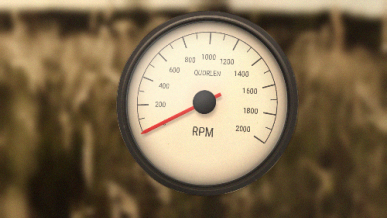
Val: 0
